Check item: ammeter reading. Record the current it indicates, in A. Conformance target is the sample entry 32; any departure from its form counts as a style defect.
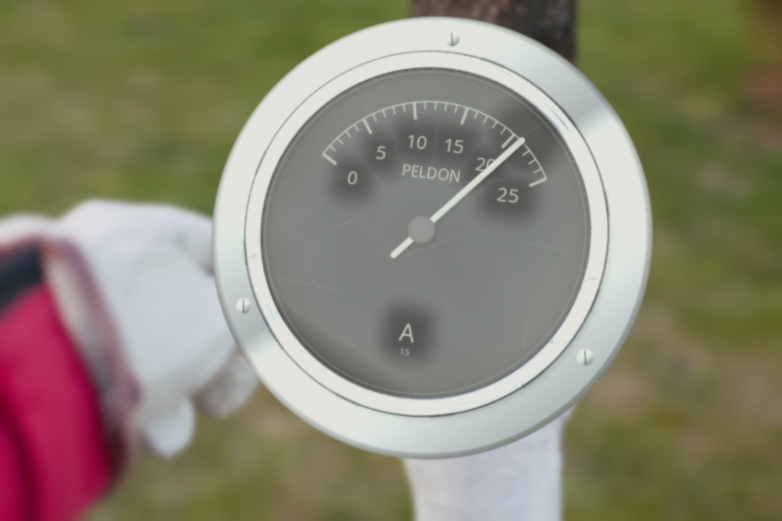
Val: 21
